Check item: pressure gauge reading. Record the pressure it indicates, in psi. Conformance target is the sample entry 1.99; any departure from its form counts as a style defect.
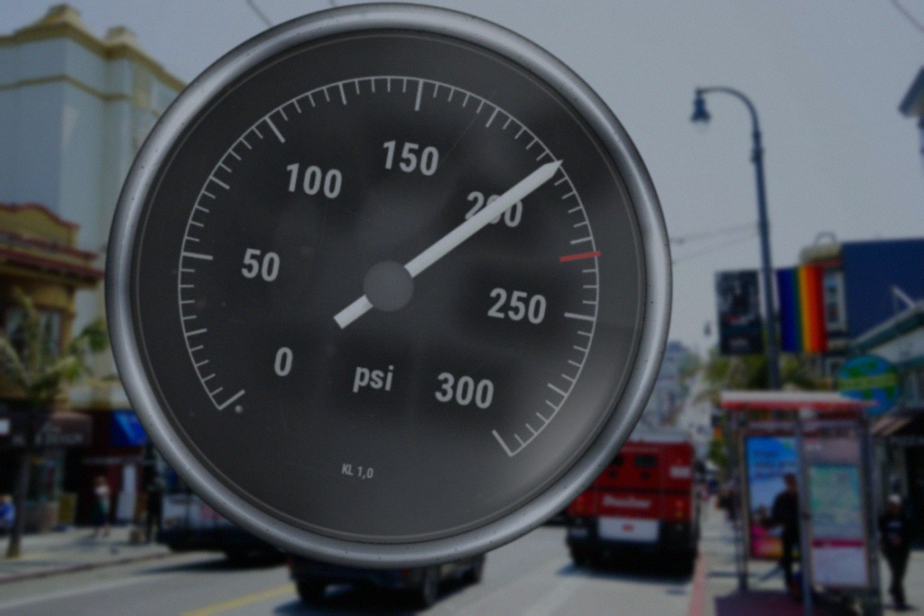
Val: 200
